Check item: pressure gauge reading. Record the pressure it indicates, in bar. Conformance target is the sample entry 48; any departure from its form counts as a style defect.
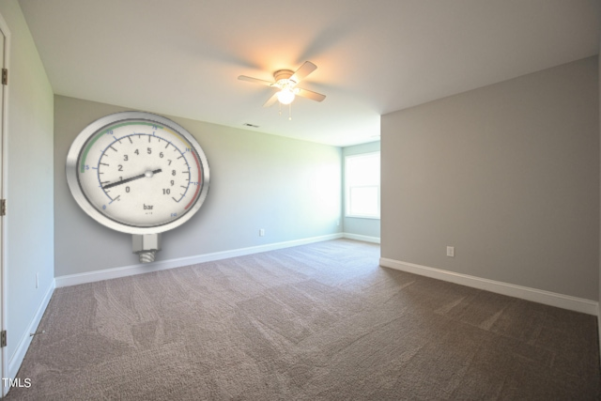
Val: 0.75
